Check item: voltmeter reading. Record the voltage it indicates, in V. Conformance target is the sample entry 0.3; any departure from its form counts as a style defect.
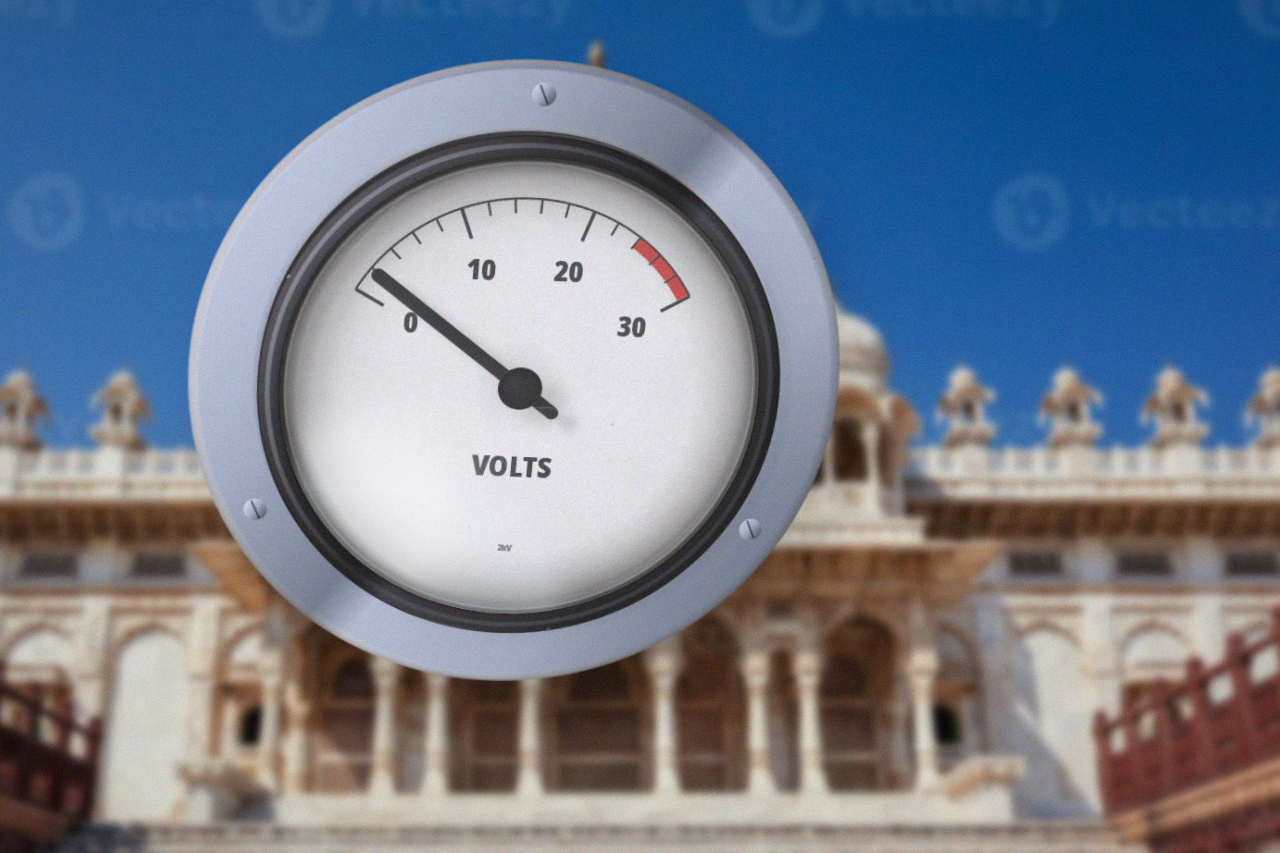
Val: 2
